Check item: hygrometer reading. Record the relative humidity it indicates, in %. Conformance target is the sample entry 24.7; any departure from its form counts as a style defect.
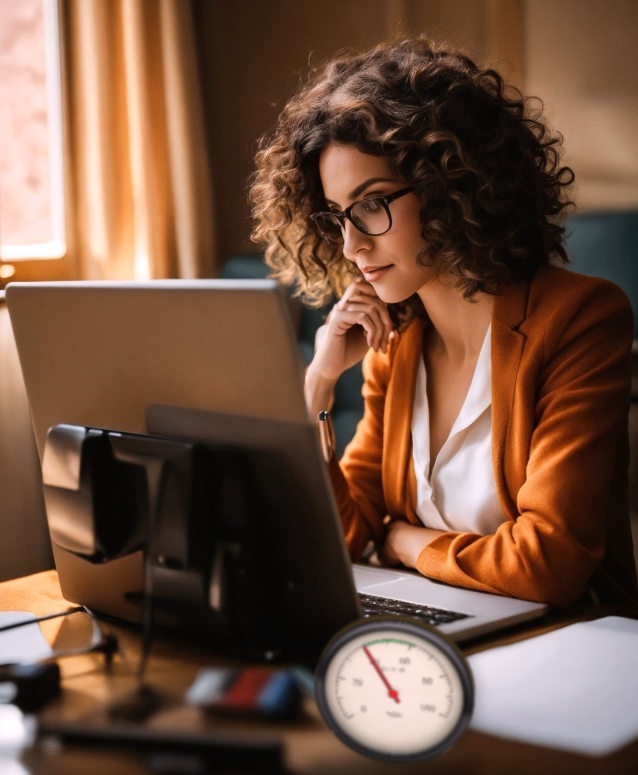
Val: 40
